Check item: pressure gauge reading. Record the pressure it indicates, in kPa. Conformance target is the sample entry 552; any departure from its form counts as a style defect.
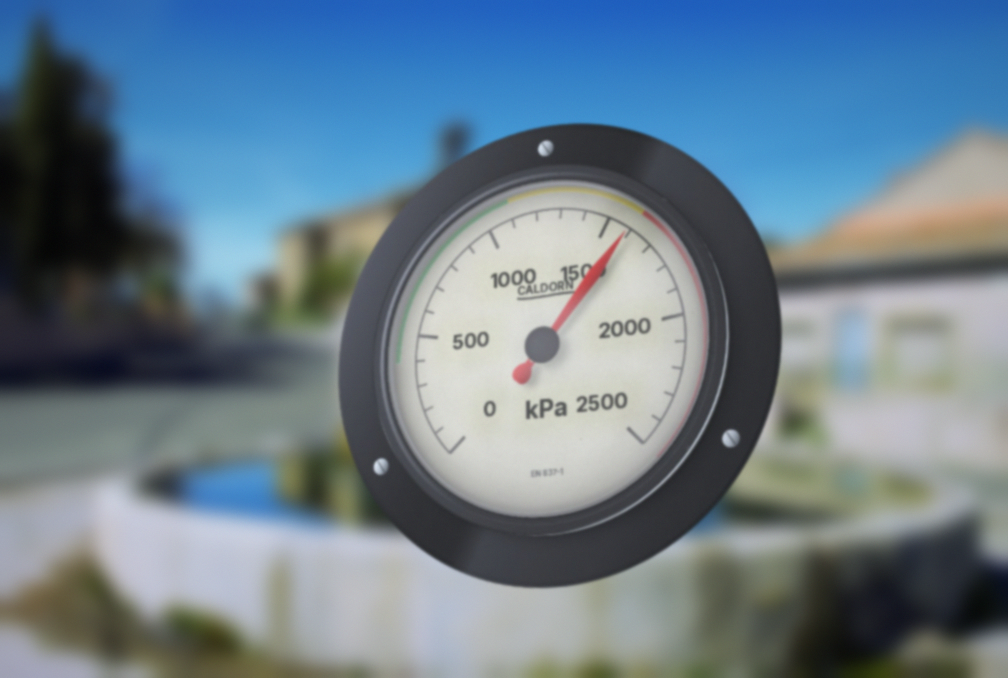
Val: 1600
